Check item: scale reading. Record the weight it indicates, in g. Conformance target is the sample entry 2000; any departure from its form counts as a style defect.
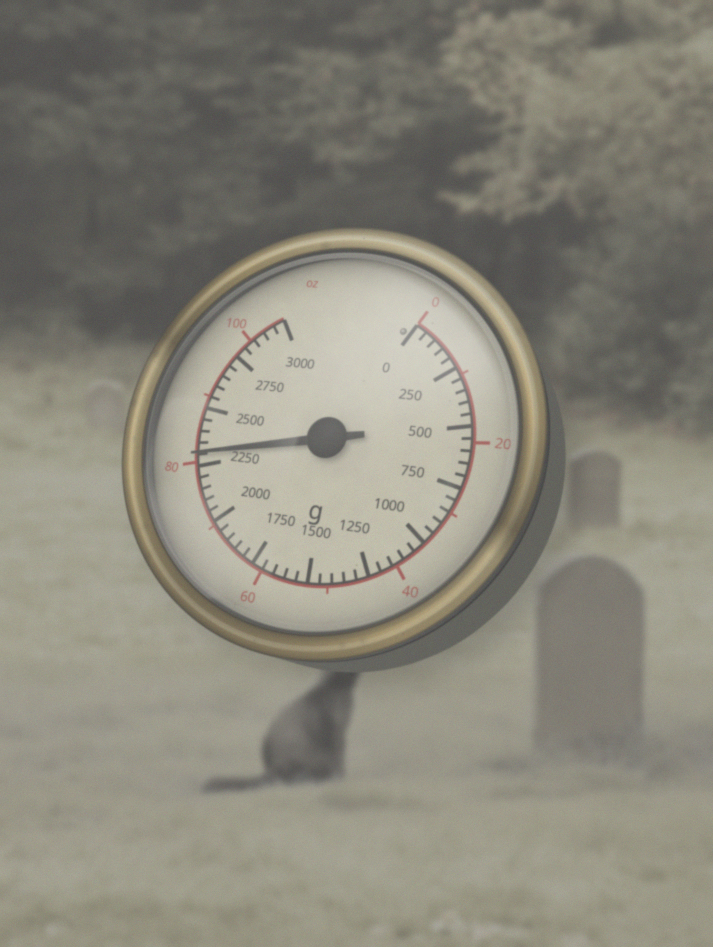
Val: 2300
